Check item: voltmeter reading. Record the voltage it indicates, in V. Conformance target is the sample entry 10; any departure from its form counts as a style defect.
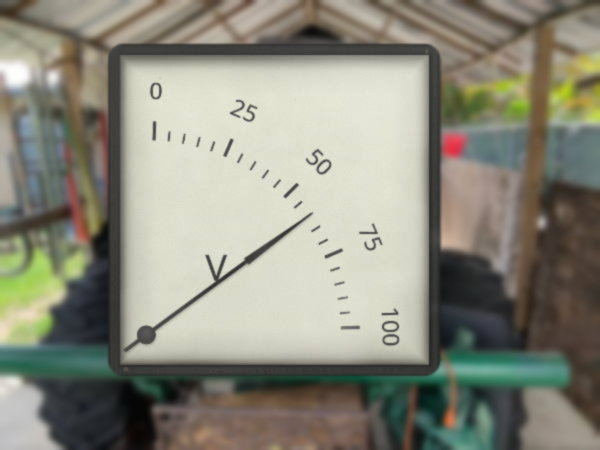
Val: 60
